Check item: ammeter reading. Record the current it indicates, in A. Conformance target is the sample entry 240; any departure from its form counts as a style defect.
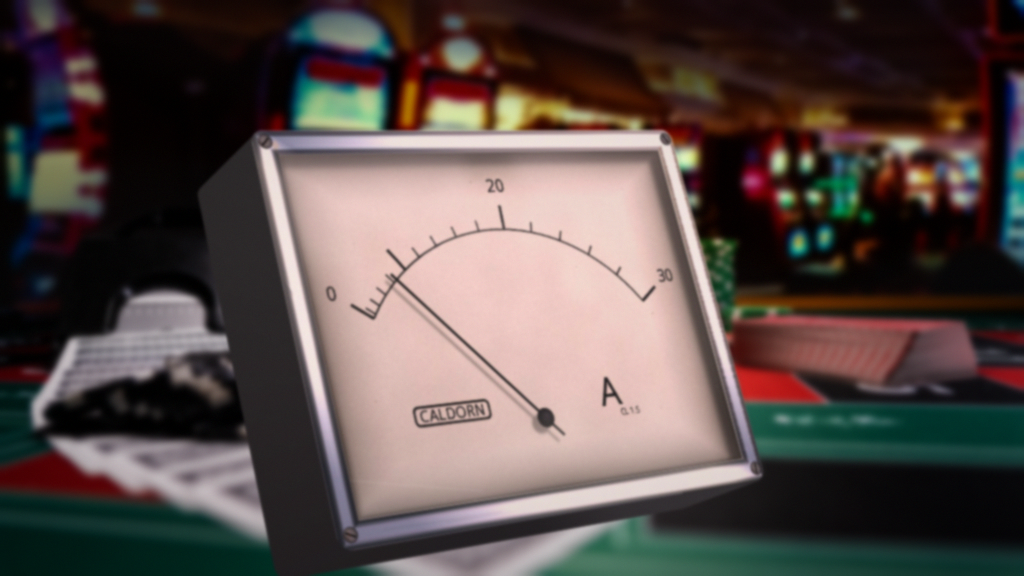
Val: 8
